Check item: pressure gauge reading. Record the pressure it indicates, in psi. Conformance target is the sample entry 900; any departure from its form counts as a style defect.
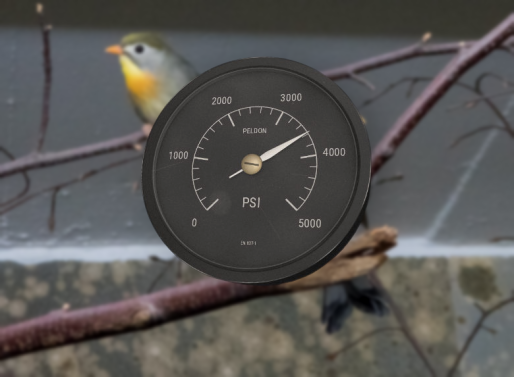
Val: 3600
